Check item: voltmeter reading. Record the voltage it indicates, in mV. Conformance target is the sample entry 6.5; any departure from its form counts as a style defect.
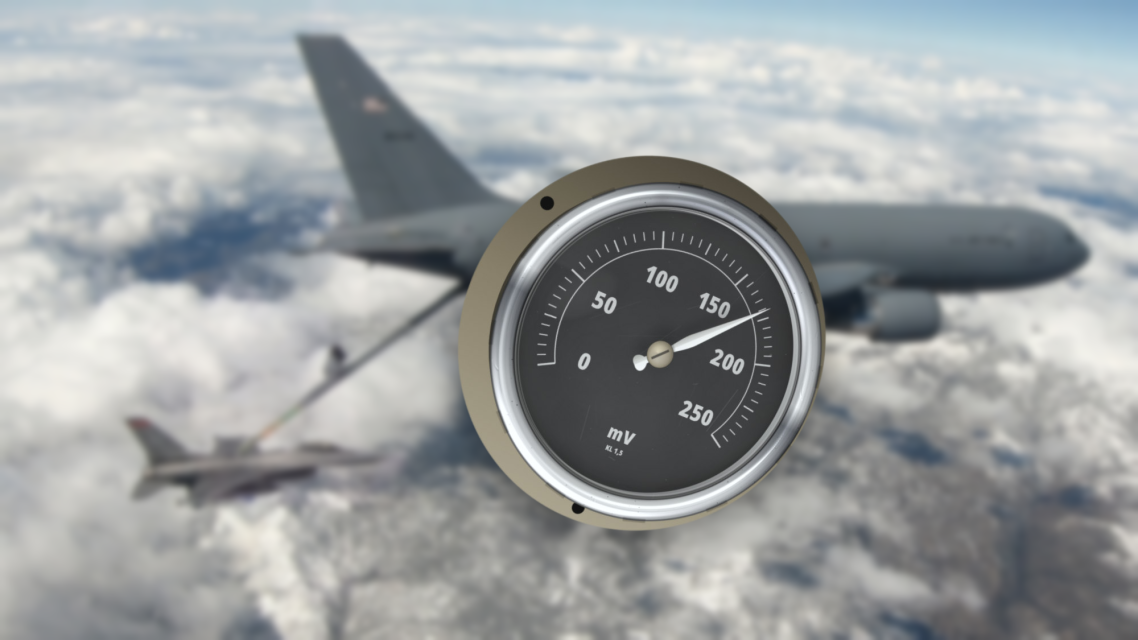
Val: 170
